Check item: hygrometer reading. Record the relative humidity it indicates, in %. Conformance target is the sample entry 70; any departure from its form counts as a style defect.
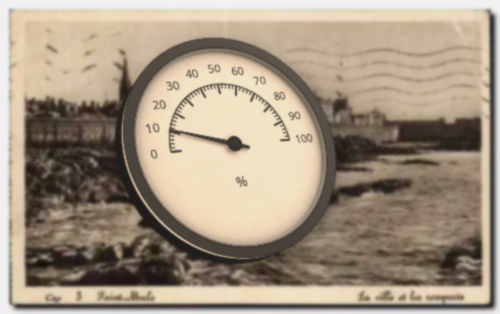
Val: 10
